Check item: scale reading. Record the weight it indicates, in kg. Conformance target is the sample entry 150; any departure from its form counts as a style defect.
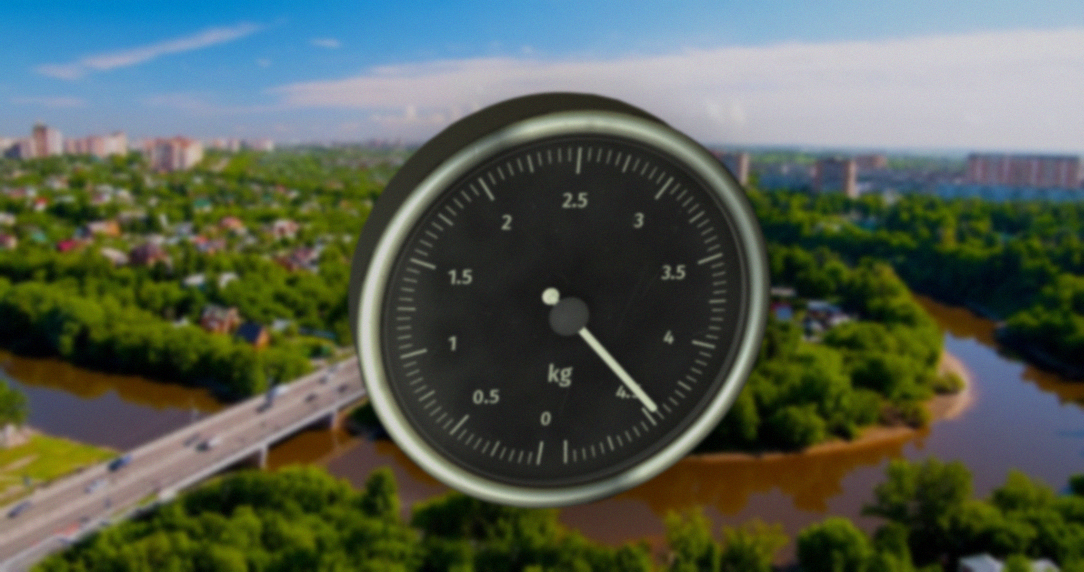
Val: 4.45
